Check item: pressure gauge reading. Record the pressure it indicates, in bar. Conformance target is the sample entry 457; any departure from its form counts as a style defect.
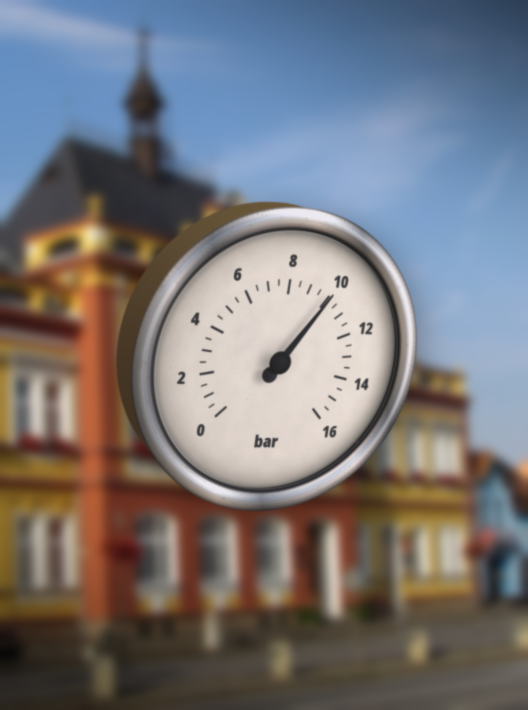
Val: 10
